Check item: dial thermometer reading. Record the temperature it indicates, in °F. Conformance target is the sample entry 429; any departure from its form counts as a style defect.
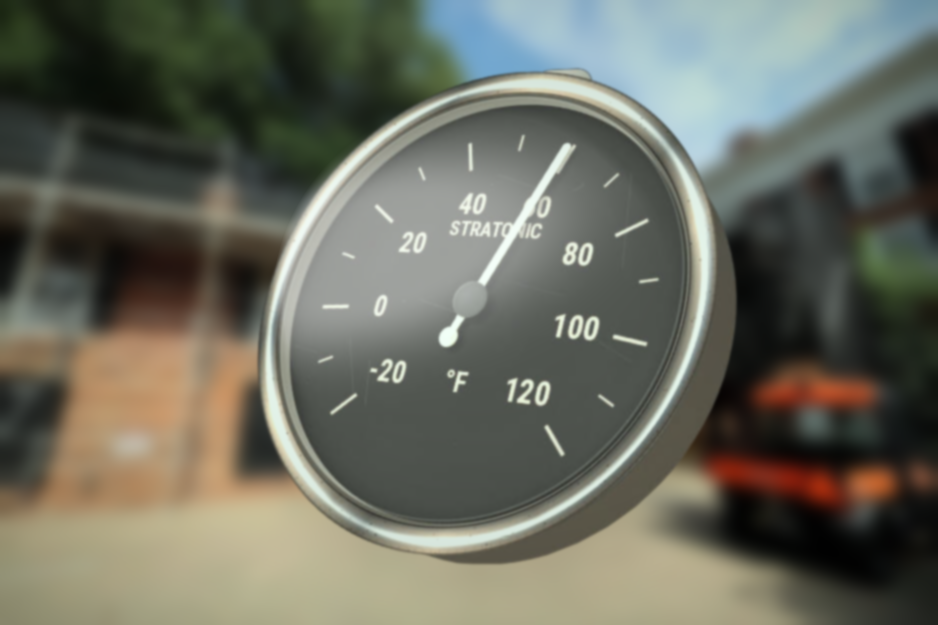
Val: 60
